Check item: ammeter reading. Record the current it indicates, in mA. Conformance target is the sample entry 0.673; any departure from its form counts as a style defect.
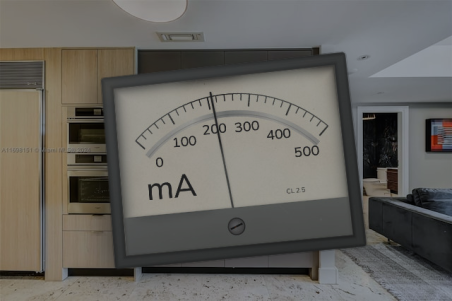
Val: 210
